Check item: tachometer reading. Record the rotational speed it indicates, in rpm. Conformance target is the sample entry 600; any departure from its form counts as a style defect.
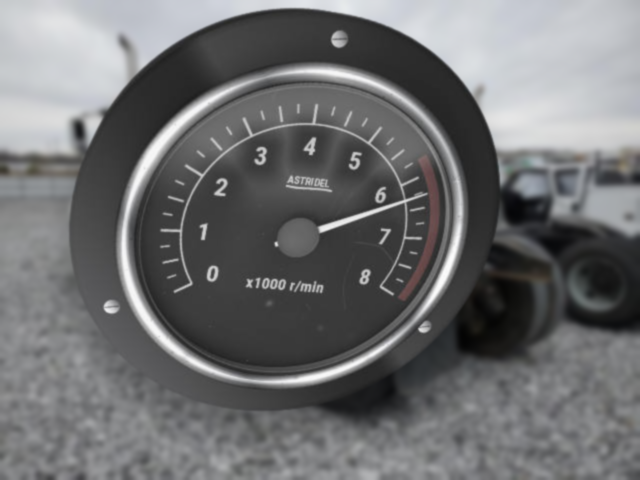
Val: 6250
